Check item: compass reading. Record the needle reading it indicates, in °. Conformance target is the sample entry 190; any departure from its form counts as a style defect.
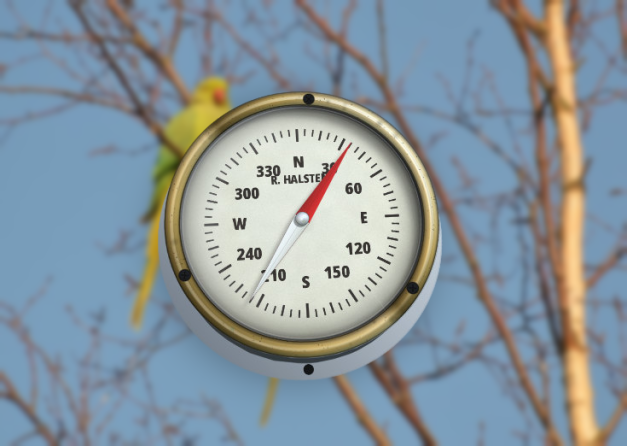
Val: 35
